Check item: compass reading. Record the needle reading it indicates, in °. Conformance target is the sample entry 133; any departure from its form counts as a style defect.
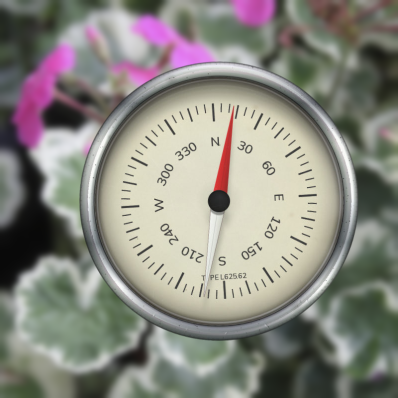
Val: 12.5
